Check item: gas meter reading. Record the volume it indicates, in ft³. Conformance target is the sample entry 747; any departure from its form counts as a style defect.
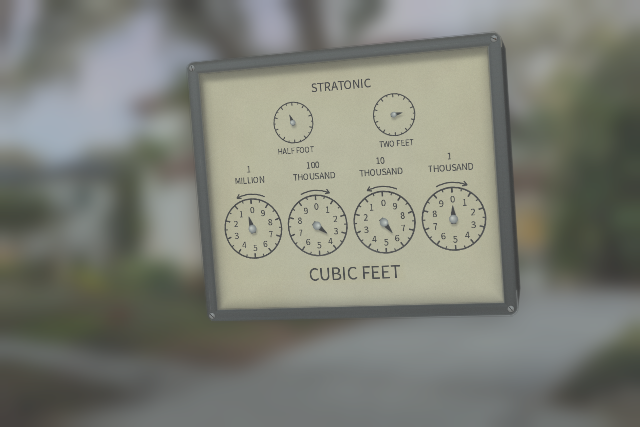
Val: 36000
